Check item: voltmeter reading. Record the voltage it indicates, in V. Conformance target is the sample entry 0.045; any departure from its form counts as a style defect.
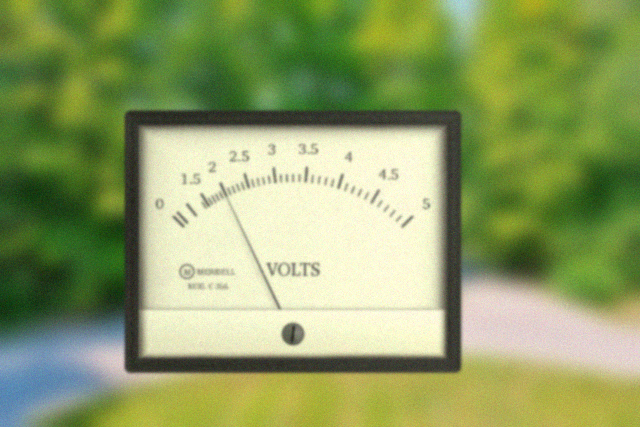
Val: 2
